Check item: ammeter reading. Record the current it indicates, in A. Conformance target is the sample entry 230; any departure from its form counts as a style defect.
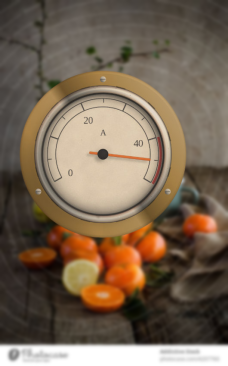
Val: 45
